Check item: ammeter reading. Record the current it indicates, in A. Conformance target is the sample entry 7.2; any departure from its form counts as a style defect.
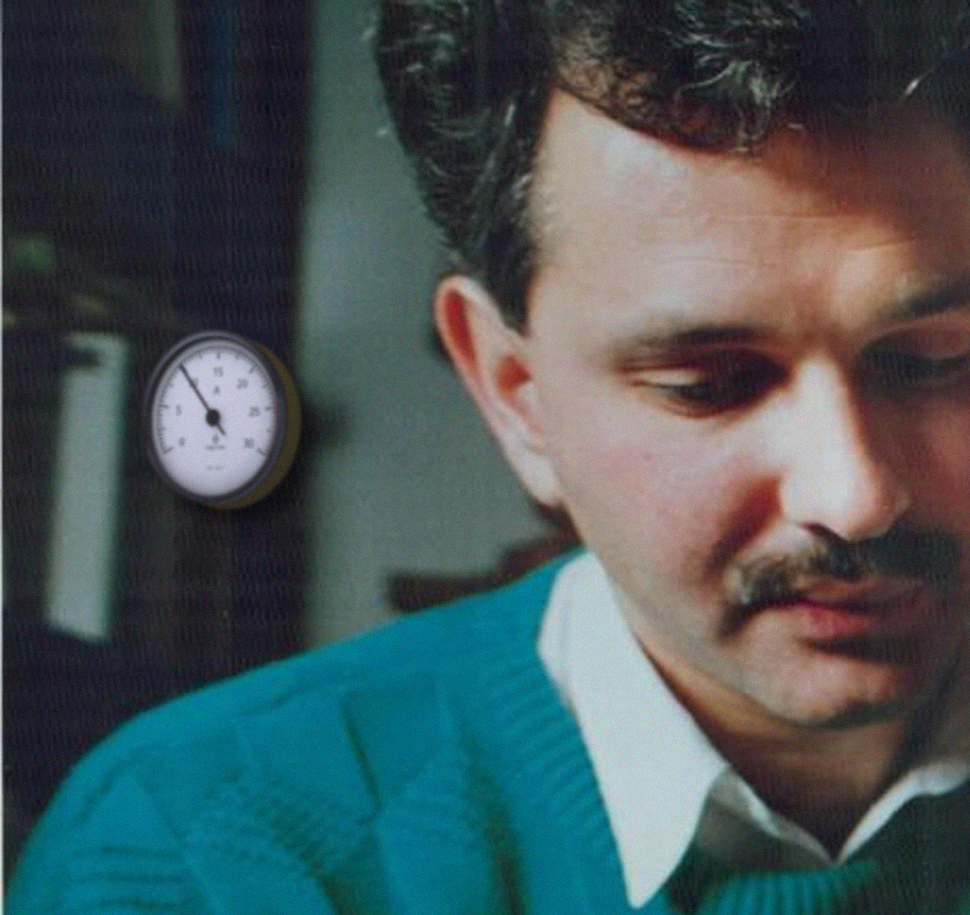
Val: 10
